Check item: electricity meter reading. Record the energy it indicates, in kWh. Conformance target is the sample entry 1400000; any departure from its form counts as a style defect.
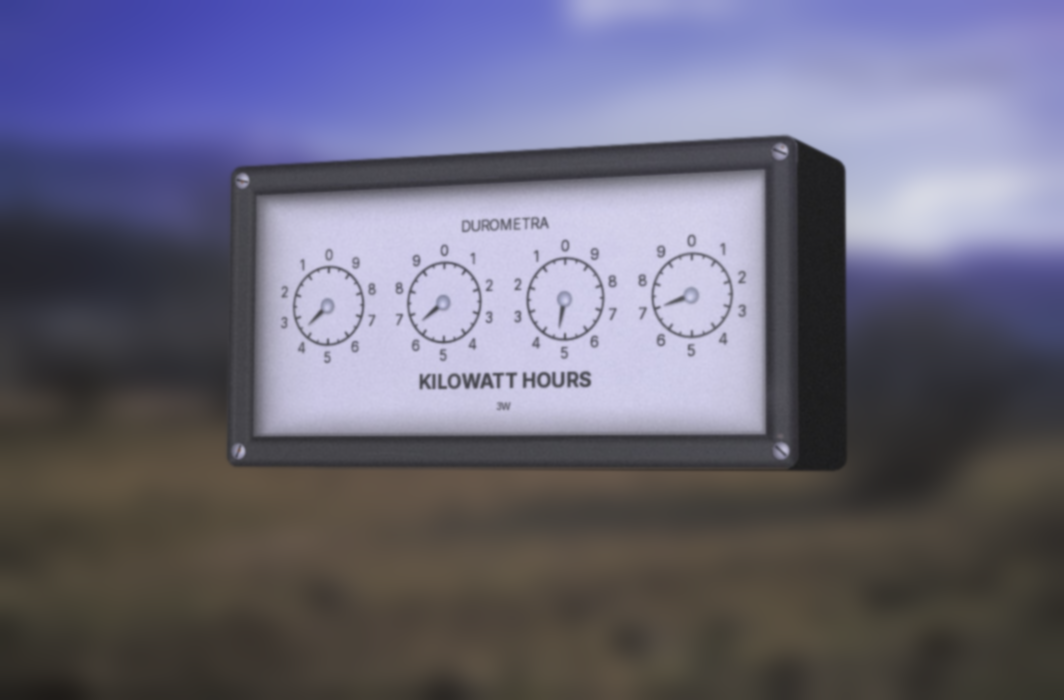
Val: 3647
